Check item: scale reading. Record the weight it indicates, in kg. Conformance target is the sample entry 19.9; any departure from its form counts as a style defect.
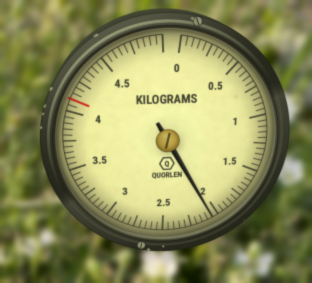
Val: 2.05
